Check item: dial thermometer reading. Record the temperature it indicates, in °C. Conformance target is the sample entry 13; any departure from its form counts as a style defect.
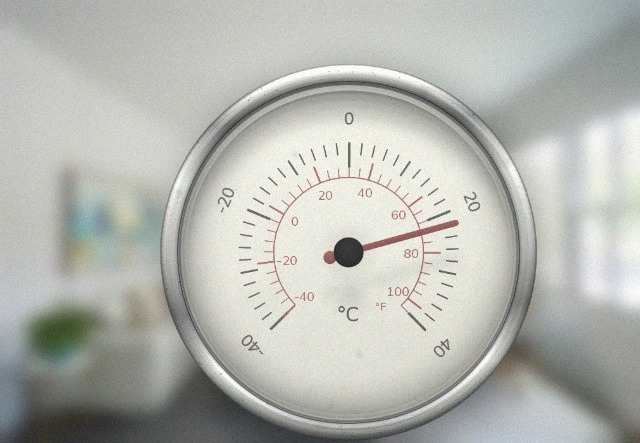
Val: 22
